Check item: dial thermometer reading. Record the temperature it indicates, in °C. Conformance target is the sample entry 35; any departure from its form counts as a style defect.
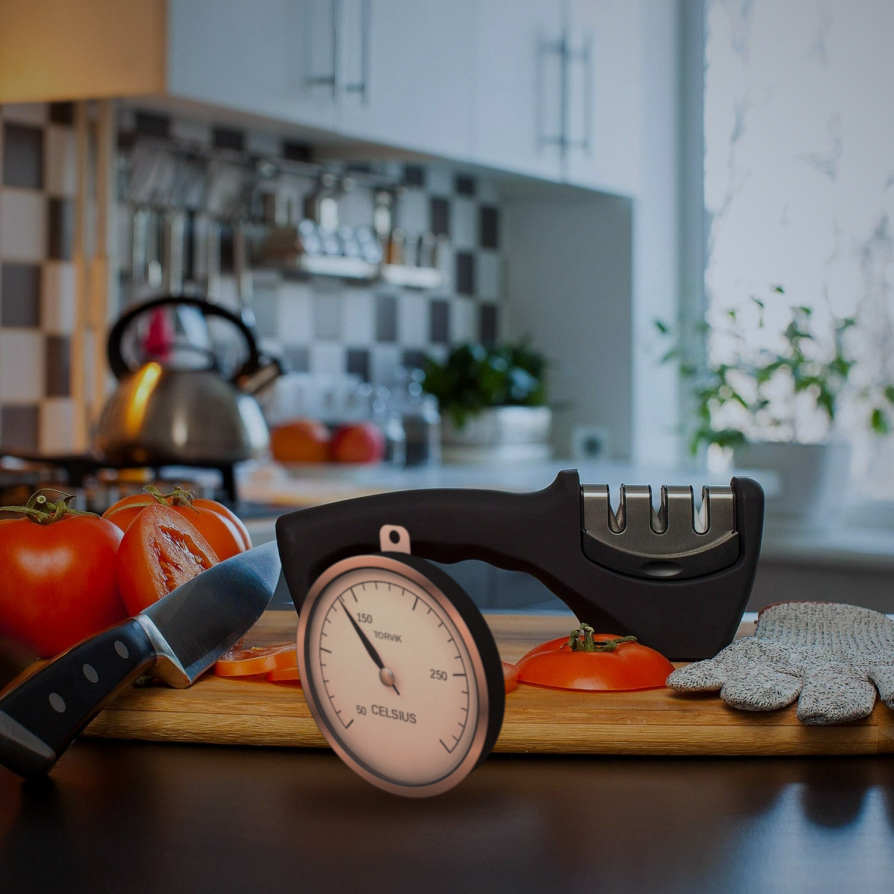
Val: 140
